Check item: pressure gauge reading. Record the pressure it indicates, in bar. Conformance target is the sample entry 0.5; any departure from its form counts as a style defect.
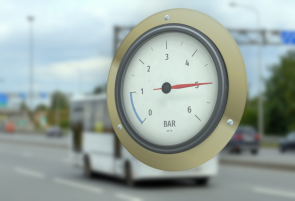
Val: 5
